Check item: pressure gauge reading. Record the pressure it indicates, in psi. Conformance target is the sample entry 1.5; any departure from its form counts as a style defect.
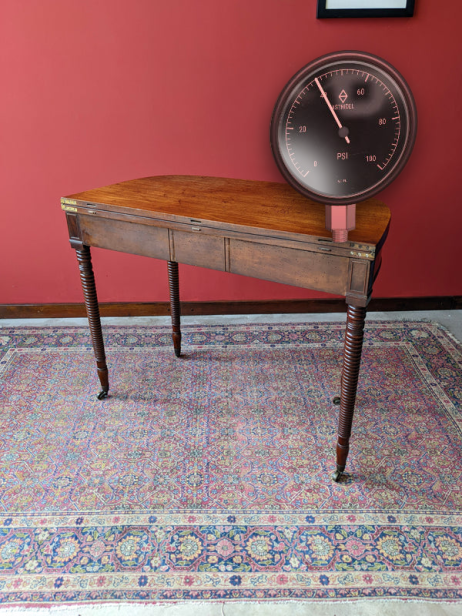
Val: 40
